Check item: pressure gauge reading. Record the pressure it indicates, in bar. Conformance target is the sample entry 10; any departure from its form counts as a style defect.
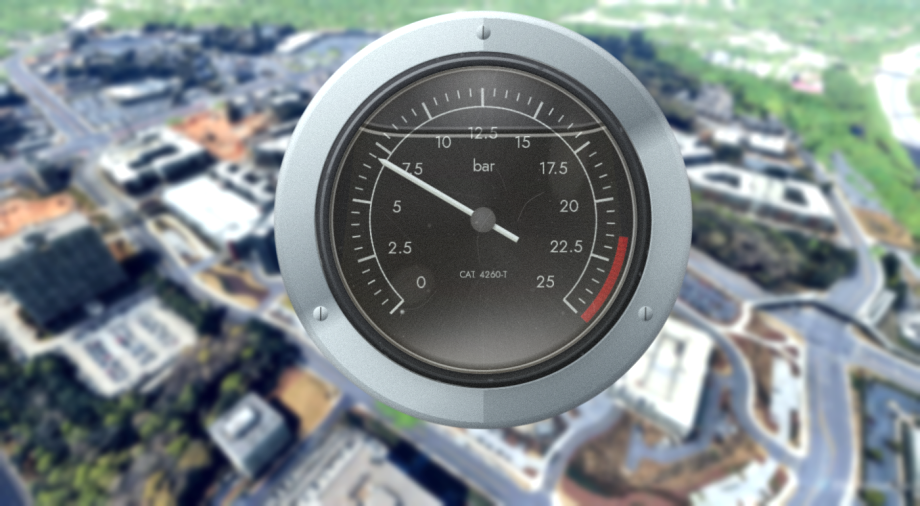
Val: 7
